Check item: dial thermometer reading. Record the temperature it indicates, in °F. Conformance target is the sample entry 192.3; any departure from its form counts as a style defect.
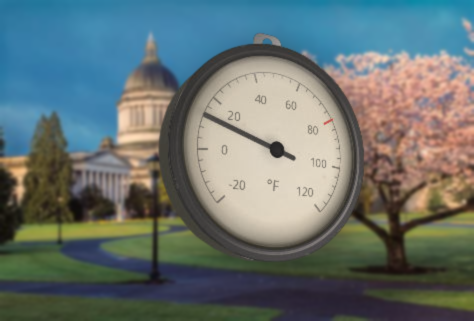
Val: 12
